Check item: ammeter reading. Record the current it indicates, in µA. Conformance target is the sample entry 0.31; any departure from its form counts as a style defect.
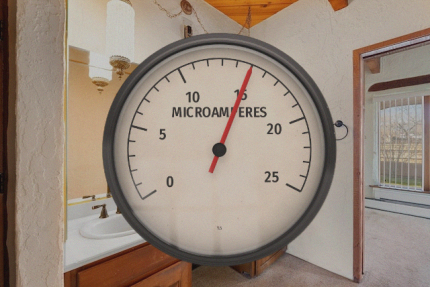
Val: 15
